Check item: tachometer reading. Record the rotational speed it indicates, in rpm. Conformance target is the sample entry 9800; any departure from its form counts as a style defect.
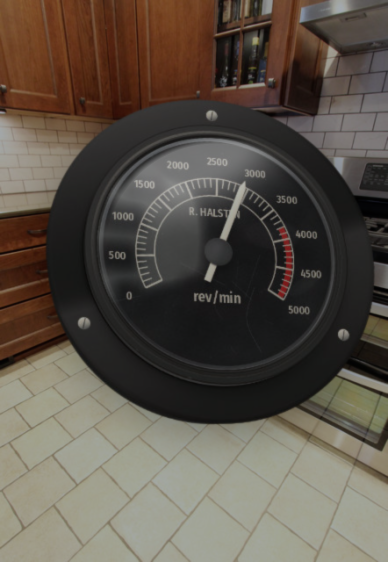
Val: 2900
